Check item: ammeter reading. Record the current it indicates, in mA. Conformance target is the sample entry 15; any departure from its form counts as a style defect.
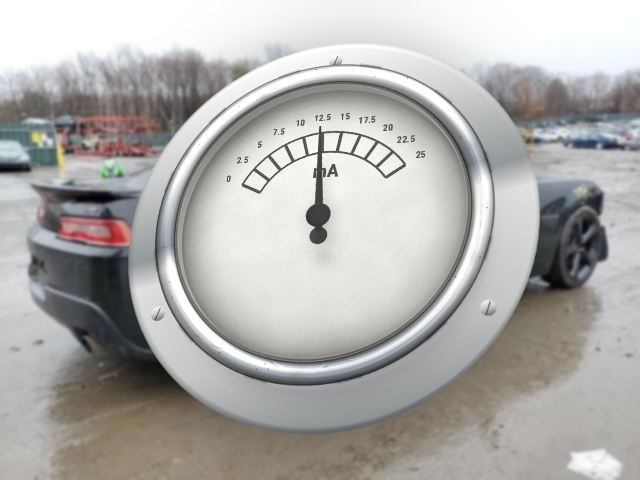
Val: 12.5
